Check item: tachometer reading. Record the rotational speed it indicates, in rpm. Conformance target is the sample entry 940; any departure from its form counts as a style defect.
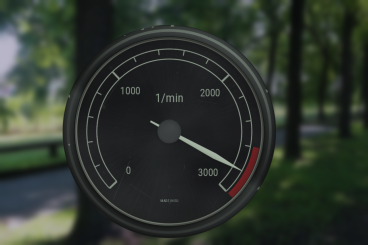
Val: 2800
